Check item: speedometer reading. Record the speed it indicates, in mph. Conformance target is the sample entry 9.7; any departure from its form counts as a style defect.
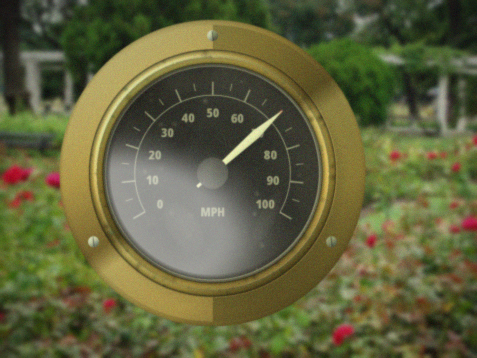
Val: 70
